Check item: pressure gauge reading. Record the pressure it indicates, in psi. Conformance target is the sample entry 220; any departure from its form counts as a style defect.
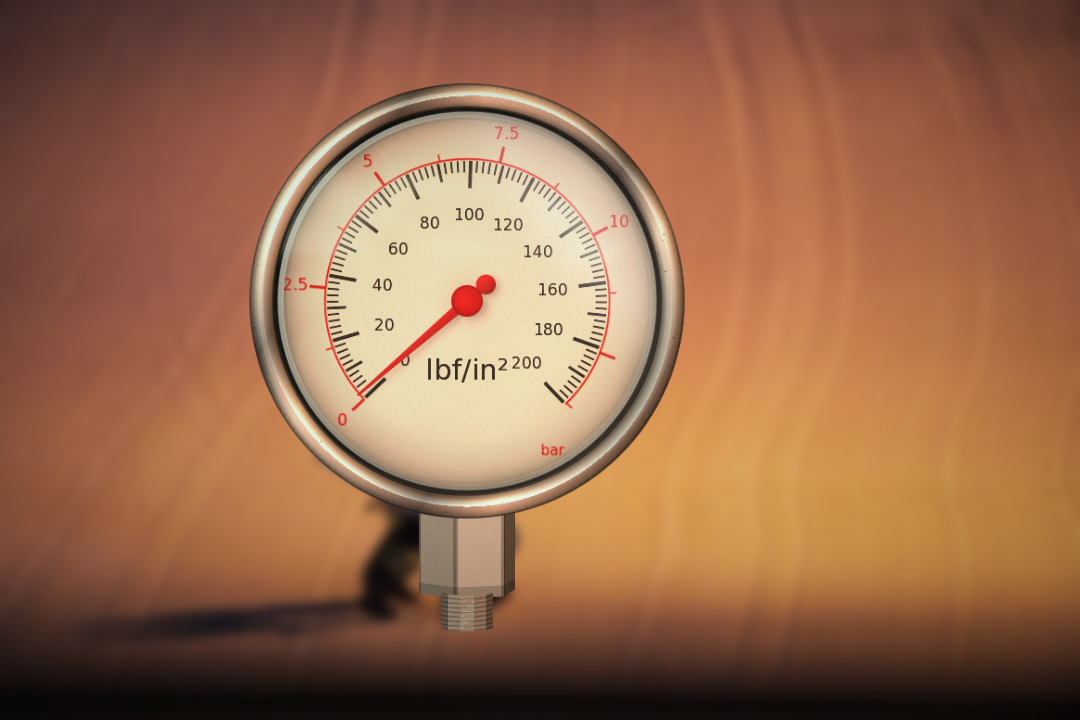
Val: 2
